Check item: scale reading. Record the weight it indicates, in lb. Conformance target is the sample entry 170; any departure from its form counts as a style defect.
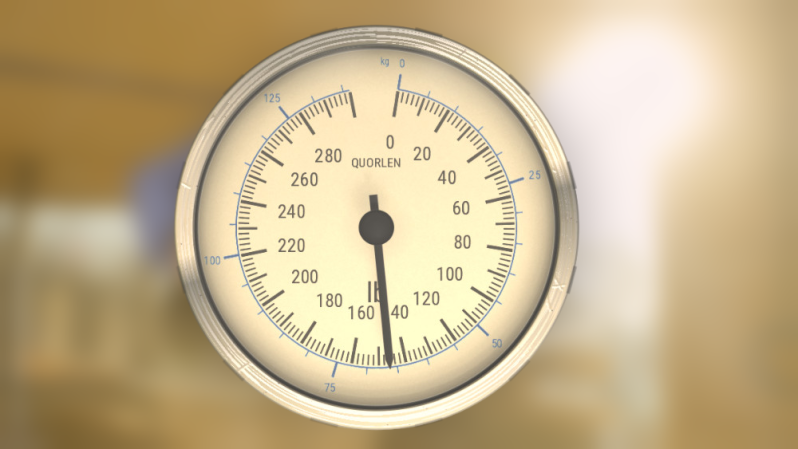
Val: 146
